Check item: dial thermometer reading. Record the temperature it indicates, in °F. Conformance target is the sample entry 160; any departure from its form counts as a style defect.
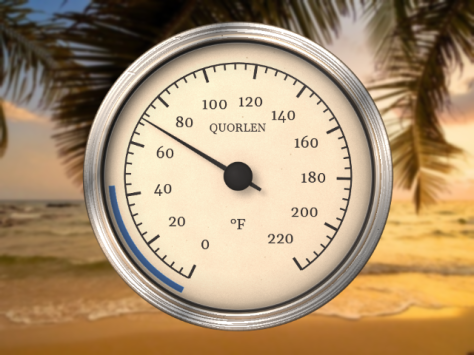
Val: 70
